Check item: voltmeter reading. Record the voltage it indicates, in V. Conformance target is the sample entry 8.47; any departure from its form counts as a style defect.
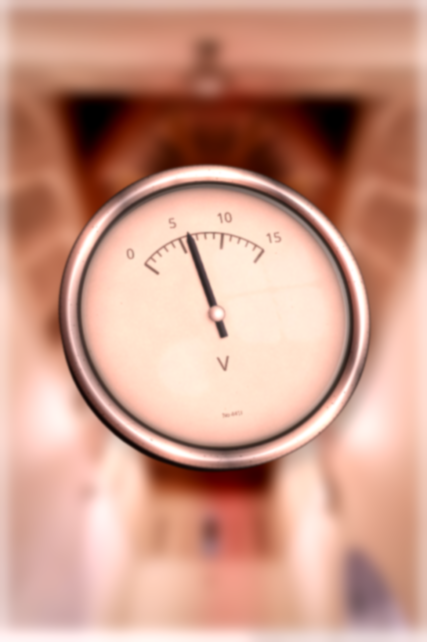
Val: 6
